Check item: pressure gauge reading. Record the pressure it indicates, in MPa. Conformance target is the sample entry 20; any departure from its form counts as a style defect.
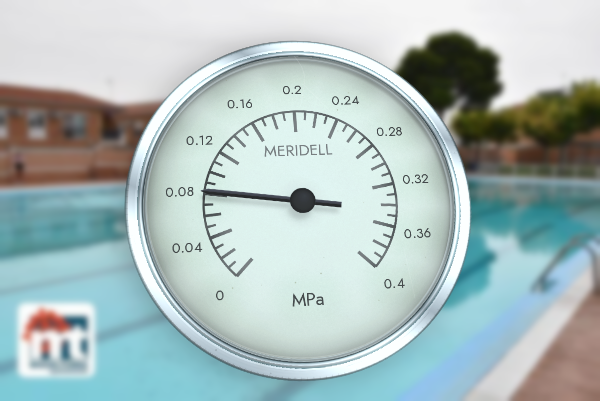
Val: 0.08
